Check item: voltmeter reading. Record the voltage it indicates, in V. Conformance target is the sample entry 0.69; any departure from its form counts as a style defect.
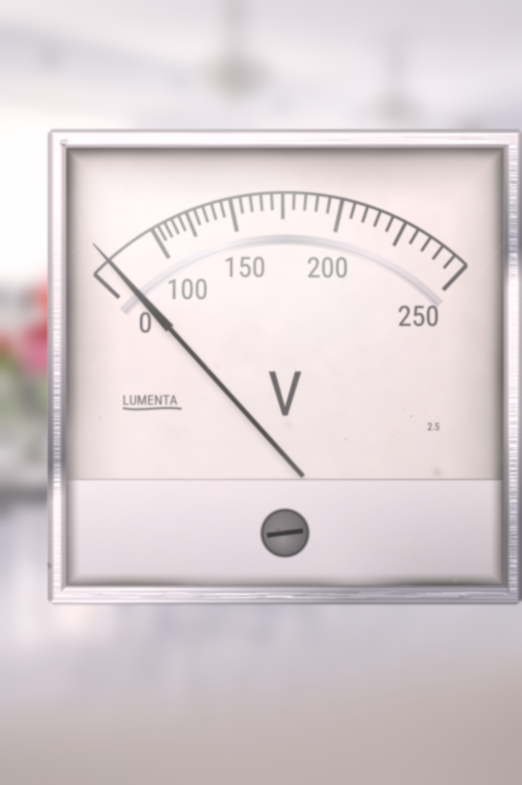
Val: 50
